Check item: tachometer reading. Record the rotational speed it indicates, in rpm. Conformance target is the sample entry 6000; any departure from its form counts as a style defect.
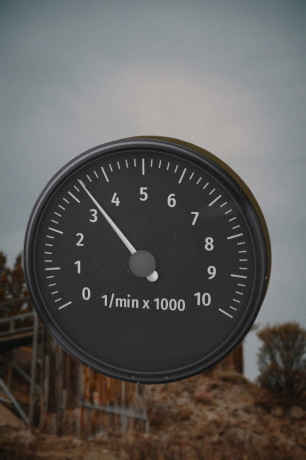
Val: 3400
